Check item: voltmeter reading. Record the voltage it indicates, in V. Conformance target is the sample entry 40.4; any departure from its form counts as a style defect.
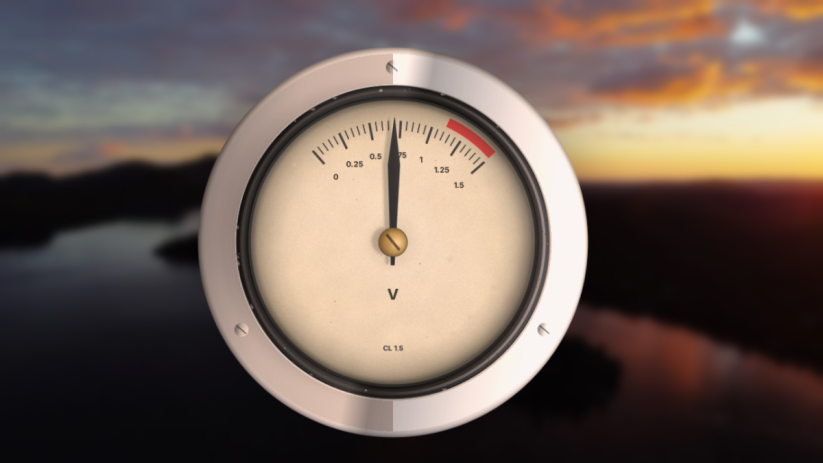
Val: 0.7
